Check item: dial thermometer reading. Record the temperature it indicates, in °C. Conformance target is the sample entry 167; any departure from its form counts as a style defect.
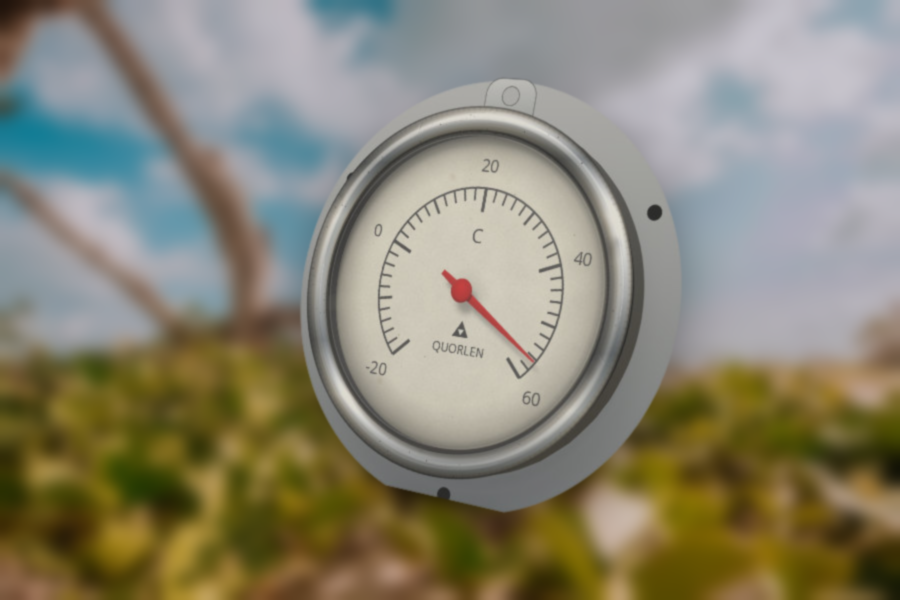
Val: 56
